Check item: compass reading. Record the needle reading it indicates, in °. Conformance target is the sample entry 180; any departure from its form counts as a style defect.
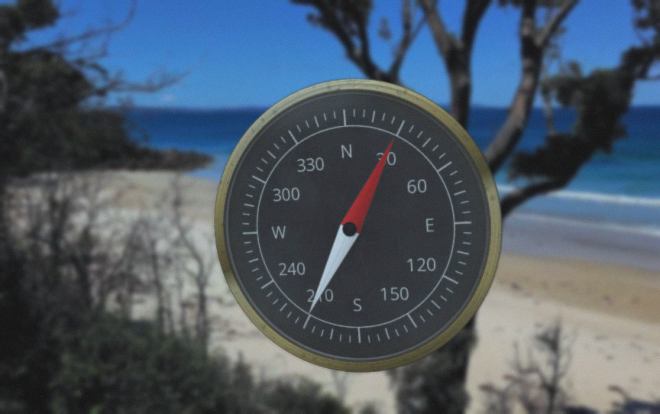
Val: 30
